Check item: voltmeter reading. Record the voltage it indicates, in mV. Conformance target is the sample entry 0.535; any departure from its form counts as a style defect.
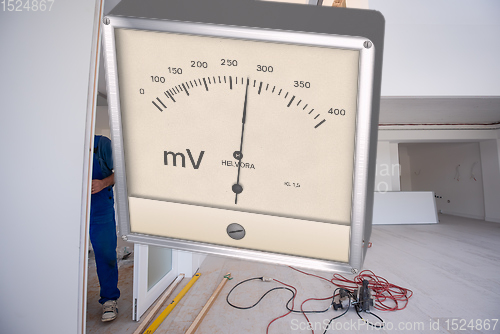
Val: 280
